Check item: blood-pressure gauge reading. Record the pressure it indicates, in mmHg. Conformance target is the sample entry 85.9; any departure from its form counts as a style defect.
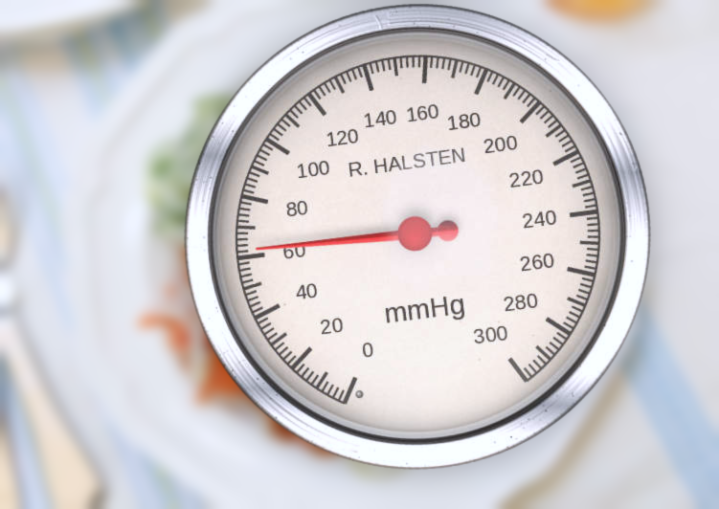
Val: 62
